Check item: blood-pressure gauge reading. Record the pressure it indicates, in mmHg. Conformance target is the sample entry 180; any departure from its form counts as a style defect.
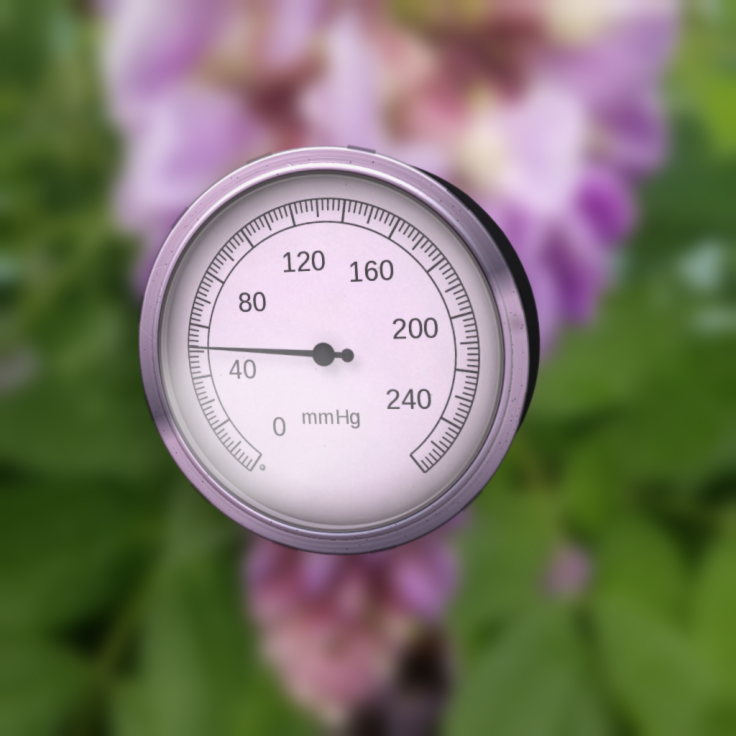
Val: 52
